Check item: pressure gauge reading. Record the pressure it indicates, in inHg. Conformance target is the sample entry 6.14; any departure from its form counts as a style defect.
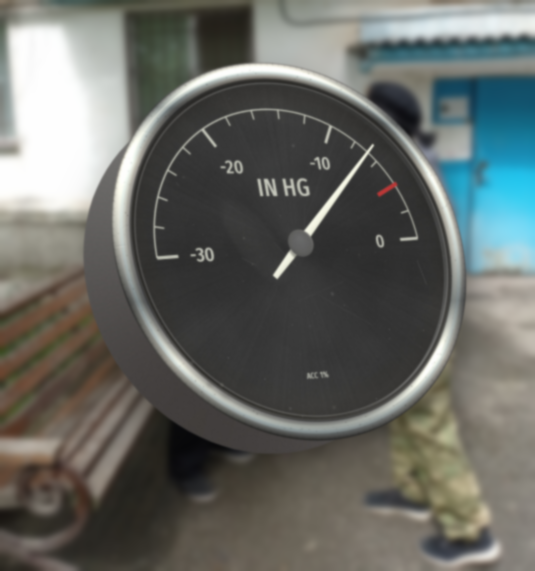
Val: -7
